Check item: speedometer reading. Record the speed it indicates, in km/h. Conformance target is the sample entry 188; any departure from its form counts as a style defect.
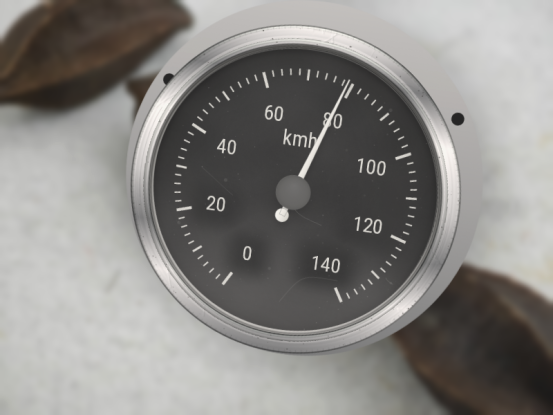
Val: 79
